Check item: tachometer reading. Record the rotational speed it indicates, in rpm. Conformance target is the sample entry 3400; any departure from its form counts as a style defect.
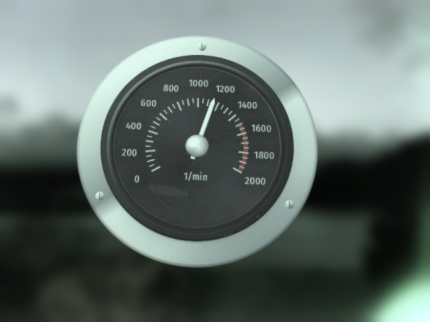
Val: 1150
